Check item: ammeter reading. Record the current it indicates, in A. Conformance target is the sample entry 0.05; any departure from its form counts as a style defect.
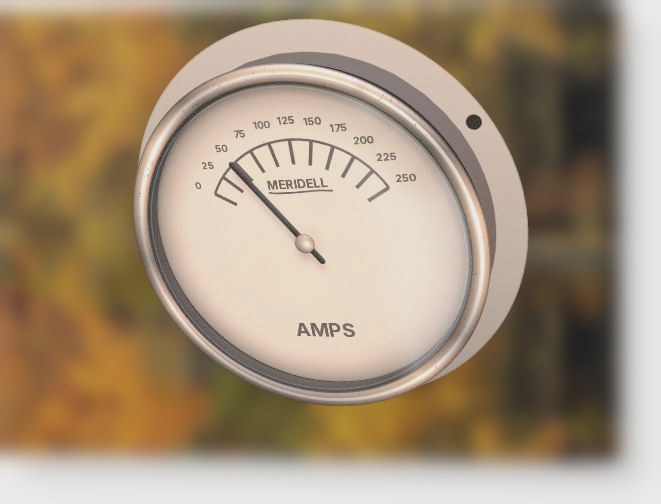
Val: 50
